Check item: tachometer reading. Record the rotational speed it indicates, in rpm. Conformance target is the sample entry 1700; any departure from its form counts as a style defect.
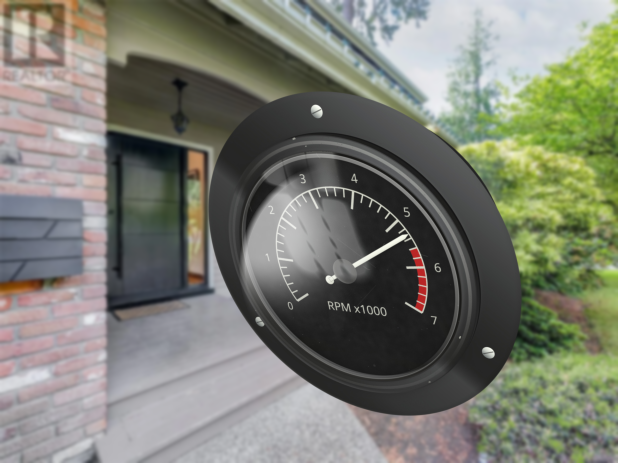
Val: 5300
